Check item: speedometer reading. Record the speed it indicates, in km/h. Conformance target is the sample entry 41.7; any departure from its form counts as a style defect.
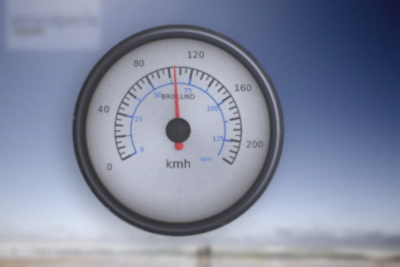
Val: 105
